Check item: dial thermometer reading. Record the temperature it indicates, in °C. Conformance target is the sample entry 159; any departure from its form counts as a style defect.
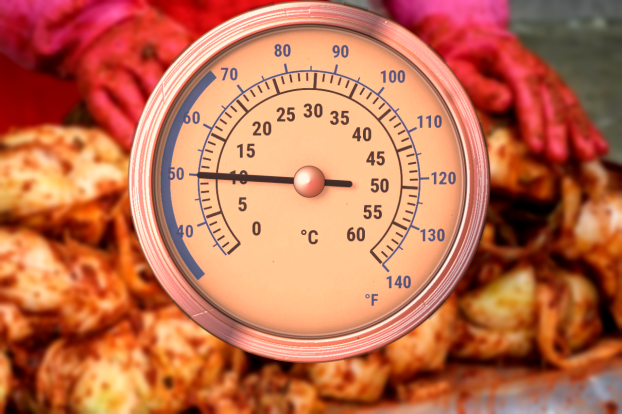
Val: 10
